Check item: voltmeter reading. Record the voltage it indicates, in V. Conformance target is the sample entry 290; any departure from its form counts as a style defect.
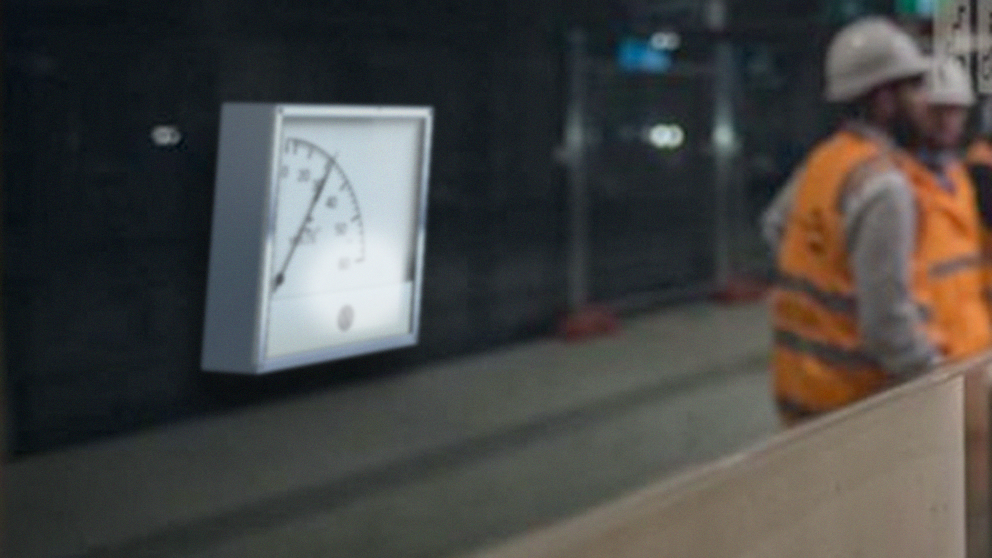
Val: 30
